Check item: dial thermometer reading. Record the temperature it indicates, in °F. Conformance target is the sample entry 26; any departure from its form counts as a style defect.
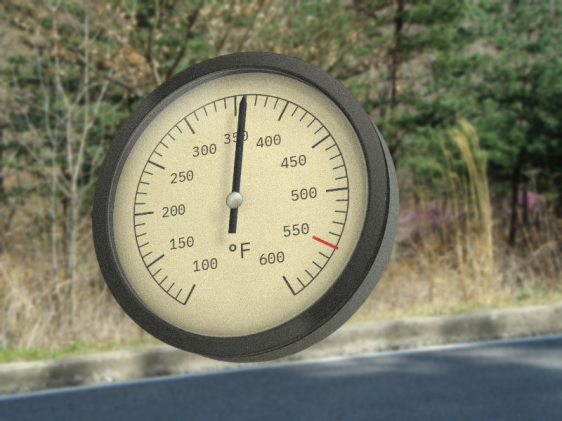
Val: 360
